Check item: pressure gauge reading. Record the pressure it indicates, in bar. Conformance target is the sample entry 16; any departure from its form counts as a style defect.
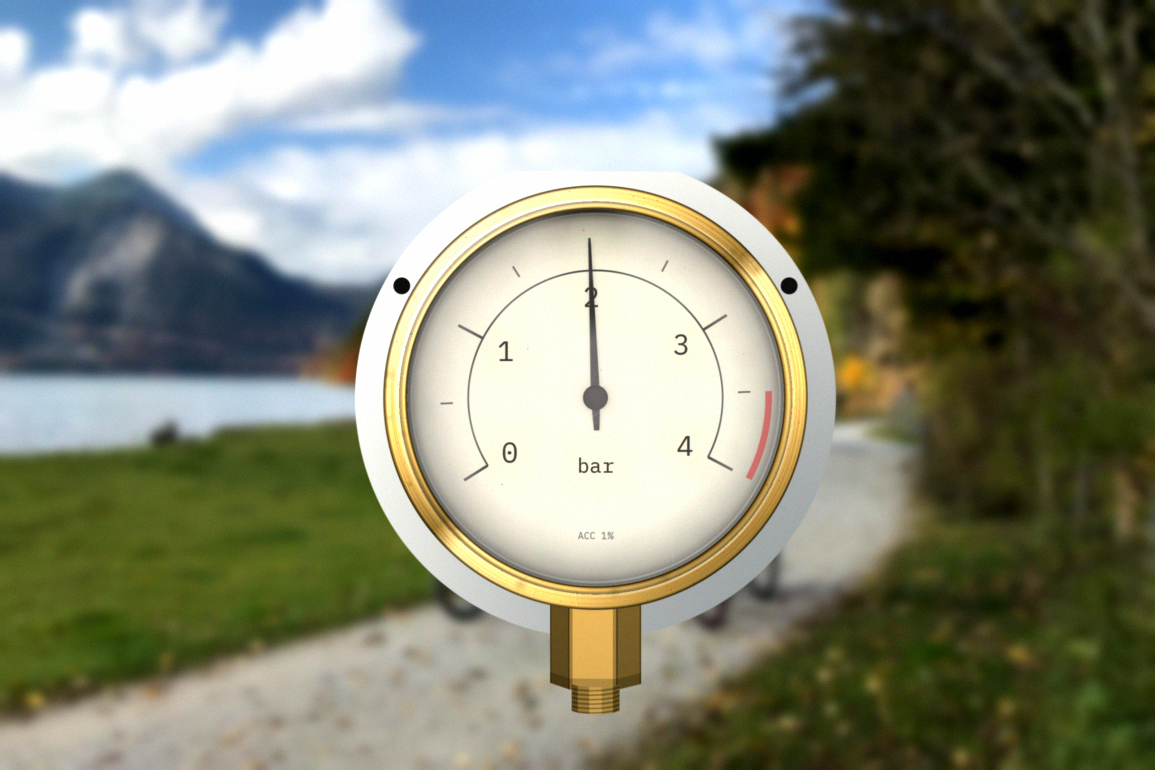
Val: 2
